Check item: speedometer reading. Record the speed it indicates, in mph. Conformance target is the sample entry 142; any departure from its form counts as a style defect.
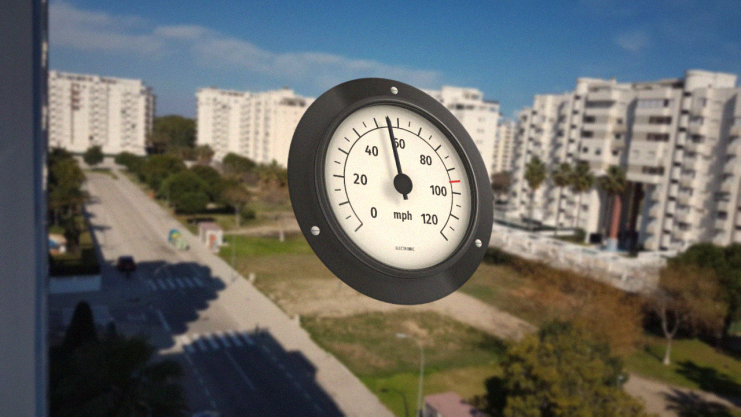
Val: 55
